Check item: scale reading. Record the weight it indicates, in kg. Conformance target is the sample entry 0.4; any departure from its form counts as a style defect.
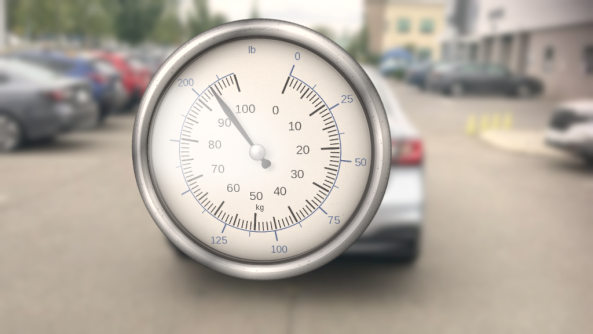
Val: 94
